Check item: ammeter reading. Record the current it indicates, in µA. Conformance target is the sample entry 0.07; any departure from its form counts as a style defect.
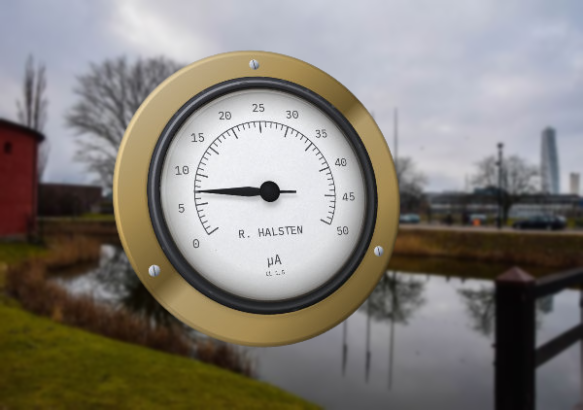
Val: 7
